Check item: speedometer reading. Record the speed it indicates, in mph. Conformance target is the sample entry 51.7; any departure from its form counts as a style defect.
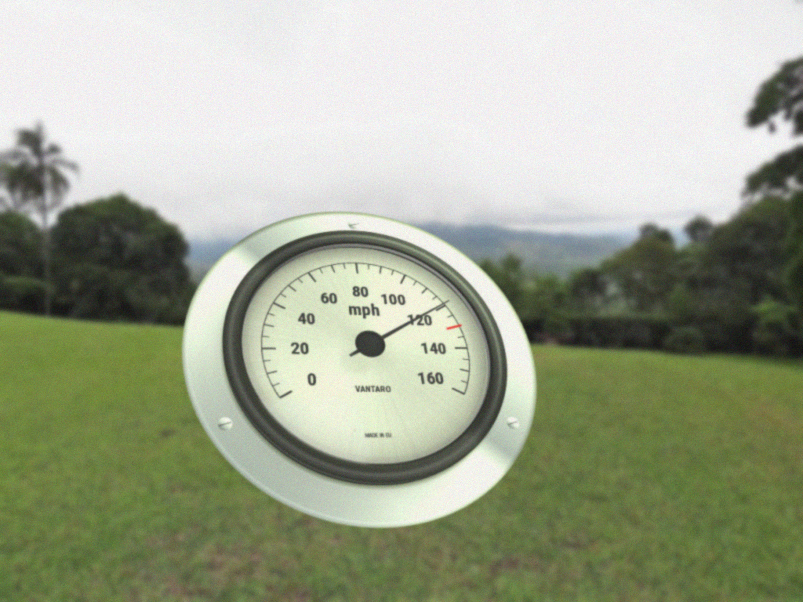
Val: 120
